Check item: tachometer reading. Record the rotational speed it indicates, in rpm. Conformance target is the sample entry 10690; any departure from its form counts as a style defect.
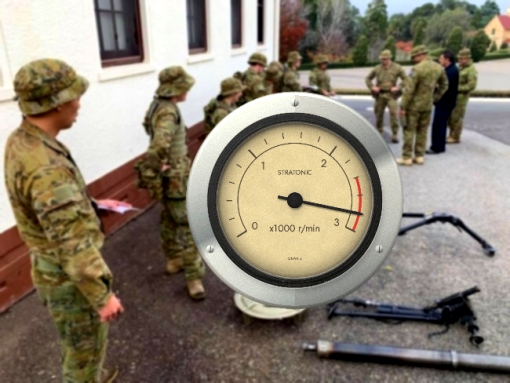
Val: 2800
